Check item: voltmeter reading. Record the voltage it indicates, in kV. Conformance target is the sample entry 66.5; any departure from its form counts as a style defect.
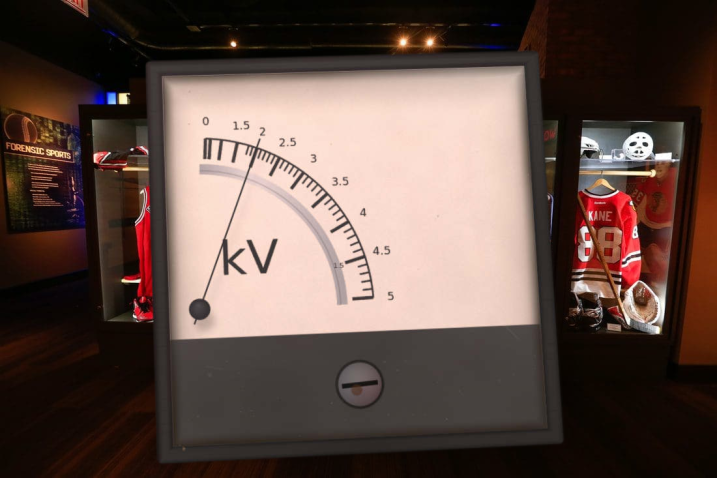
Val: 2
